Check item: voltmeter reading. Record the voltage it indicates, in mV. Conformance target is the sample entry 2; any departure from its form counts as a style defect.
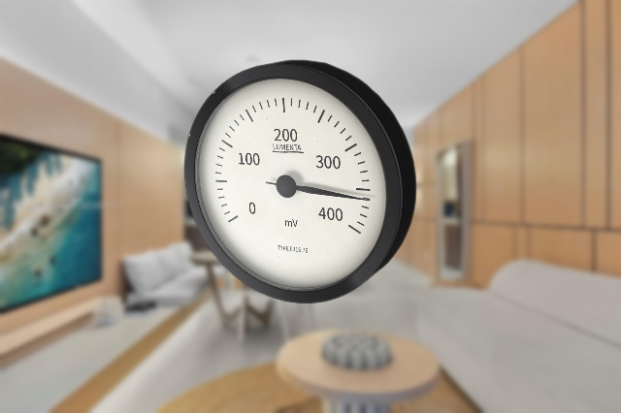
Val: 360
